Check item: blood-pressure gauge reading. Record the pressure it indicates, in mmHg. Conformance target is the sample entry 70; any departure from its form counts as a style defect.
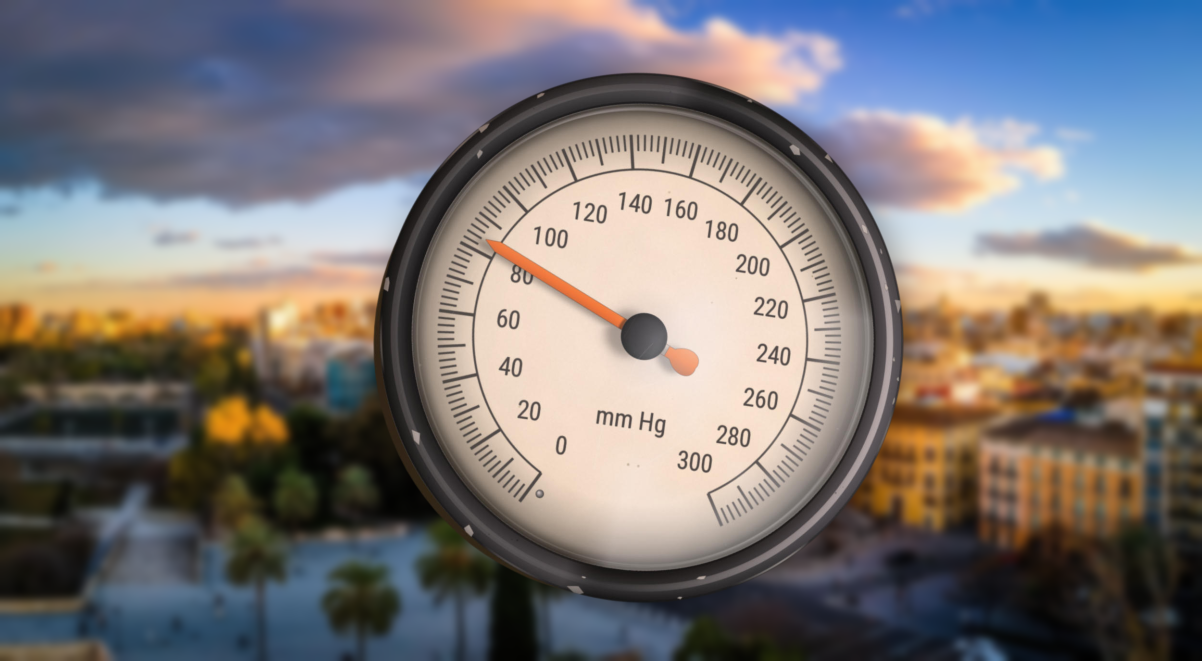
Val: 84
